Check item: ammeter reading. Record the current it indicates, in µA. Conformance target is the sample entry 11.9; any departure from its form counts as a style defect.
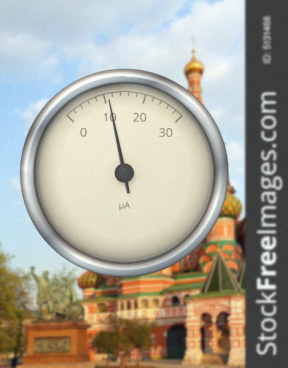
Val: 11
